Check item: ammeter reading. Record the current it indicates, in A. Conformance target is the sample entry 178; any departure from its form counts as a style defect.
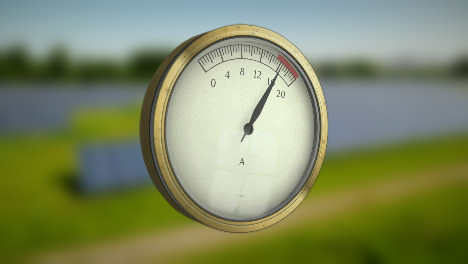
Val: 16
